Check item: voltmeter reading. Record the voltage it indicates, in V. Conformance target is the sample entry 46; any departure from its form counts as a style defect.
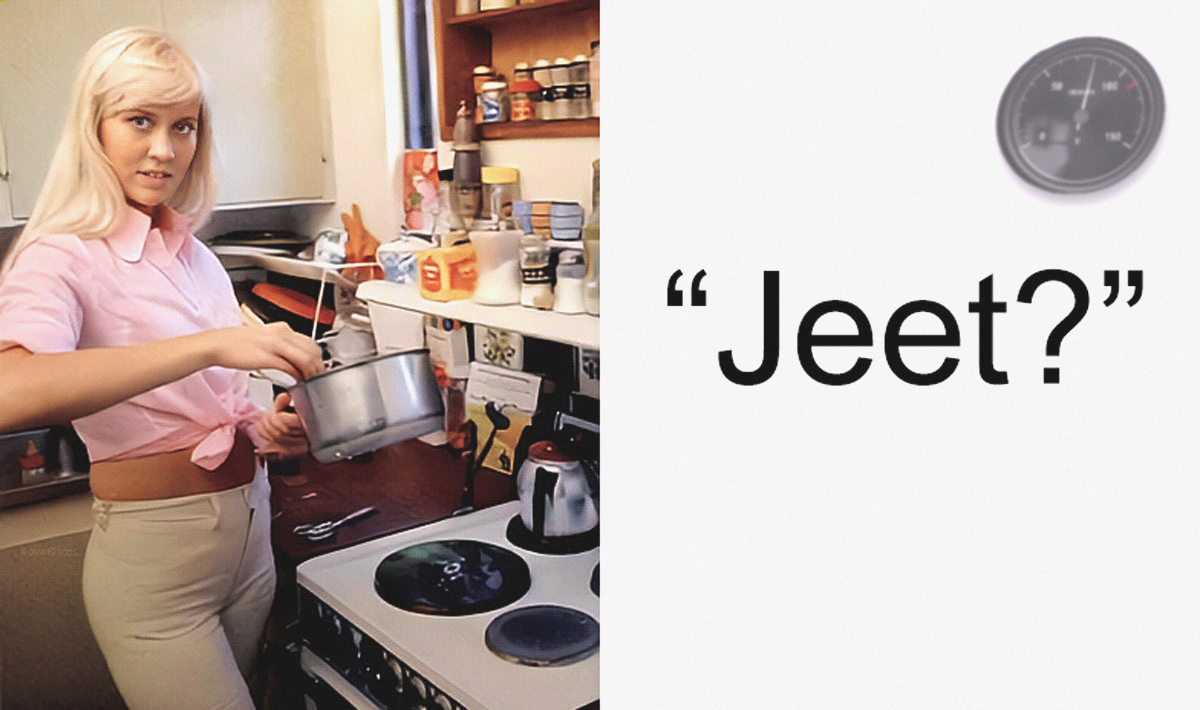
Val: 80
